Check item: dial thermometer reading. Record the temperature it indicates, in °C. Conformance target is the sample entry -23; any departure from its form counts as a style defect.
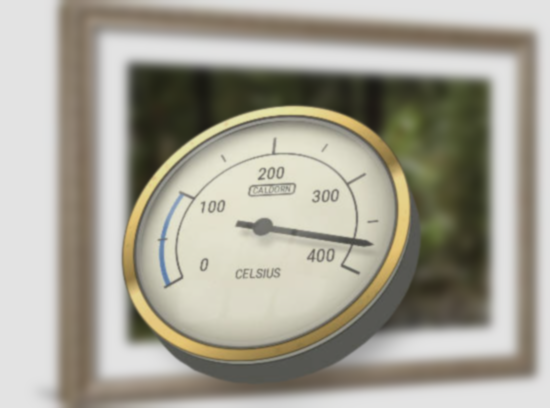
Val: 375
